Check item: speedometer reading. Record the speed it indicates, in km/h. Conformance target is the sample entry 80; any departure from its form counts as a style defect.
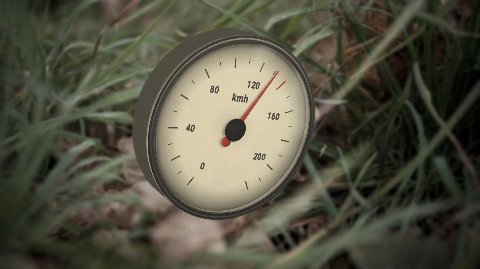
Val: 130
